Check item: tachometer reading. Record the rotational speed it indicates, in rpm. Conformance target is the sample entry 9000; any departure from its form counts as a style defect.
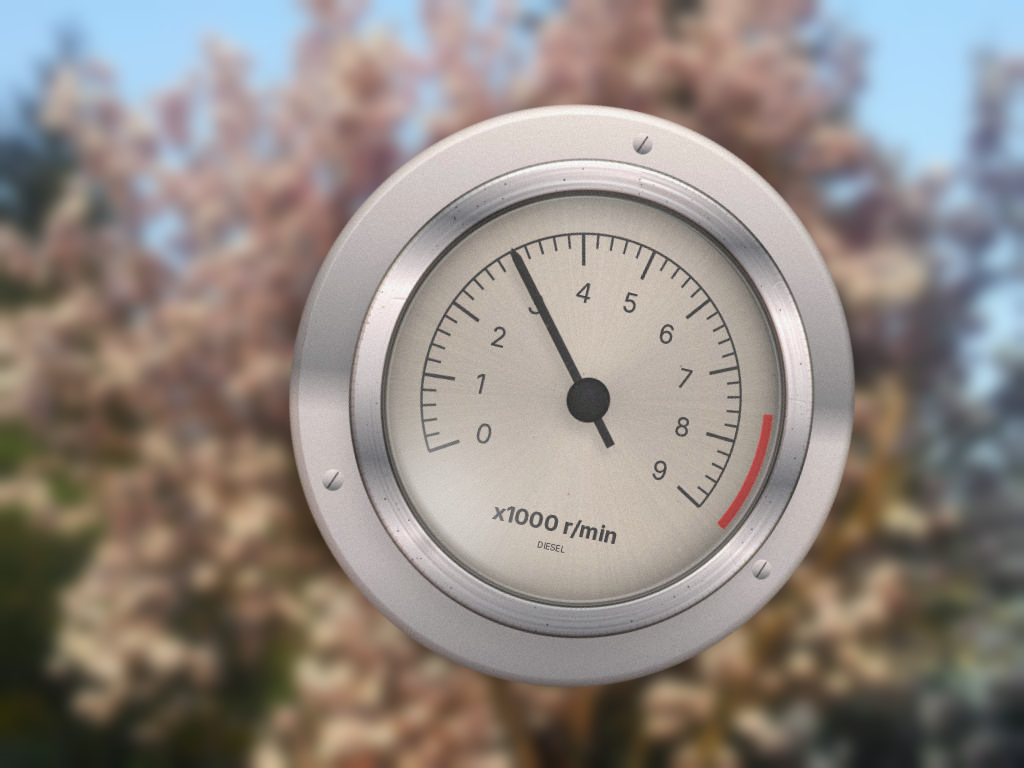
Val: 3000
